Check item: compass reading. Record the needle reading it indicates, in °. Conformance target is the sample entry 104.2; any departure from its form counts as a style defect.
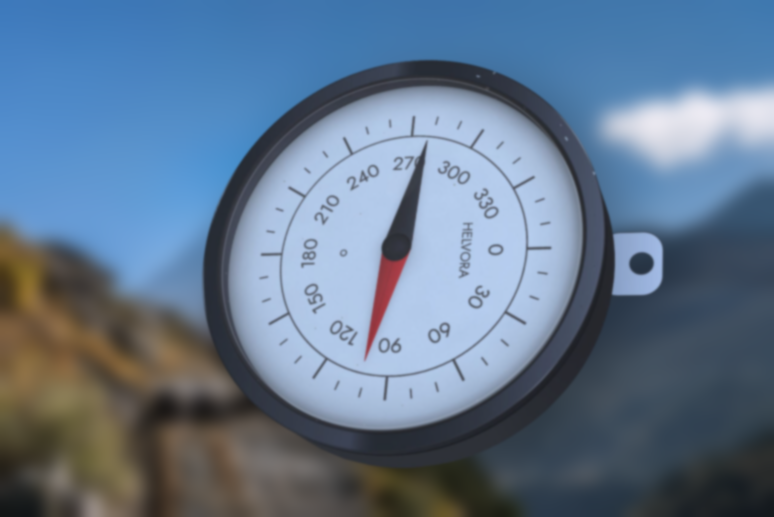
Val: 100
